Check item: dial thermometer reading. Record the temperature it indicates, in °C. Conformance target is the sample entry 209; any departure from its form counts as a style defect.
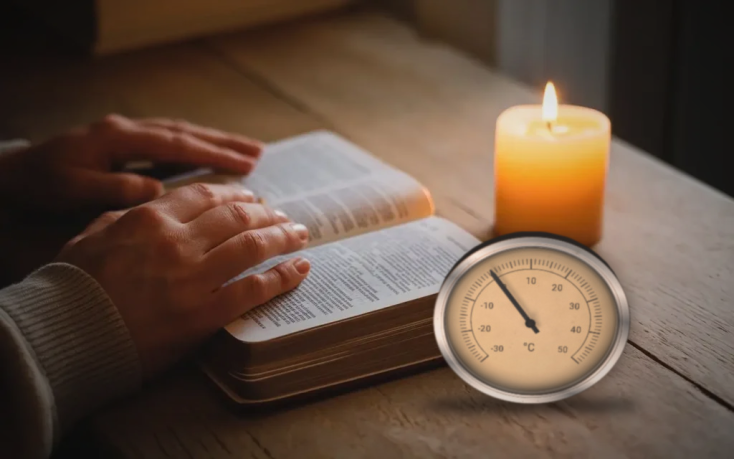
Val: 0
